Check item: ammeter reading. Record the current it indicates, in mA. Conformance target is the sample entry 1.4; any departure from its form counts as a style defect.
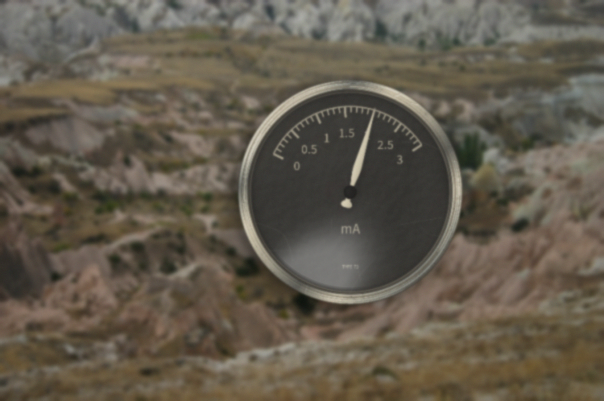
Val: 2
